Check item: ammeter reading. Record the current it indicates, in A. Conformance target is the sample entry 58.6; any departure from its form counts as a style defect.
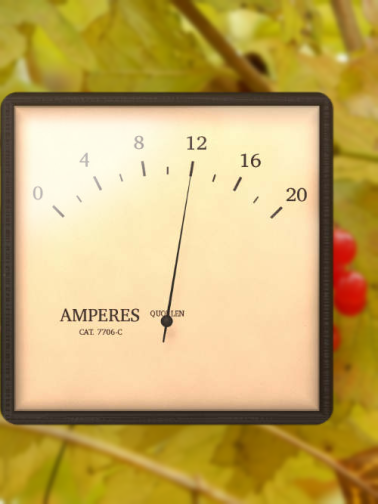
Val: 12
